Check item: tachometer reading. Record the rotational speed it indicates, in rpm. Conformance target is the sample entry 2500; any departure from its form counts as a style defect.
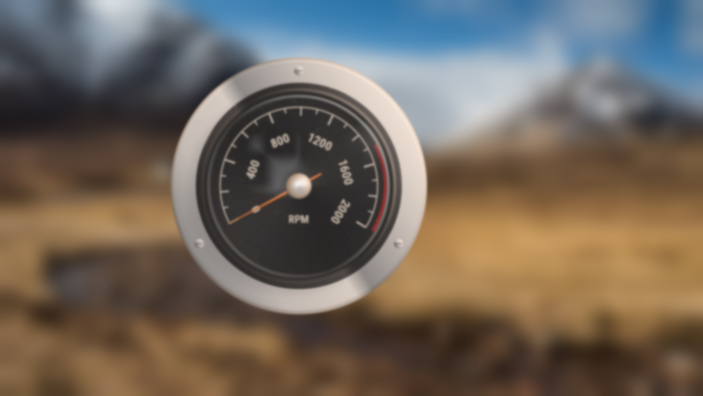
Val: 0
